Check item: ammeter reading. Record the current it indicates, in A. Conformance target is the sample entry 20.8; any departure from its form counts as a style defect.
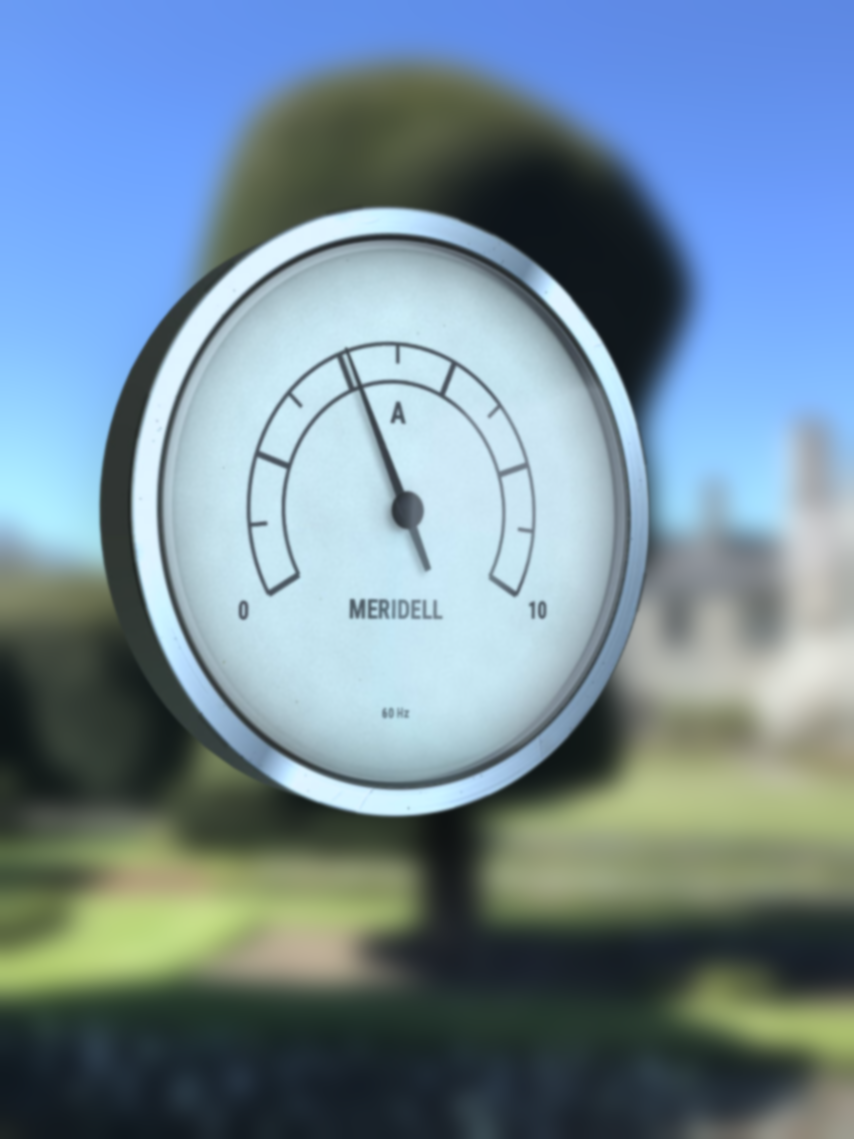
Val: 4
